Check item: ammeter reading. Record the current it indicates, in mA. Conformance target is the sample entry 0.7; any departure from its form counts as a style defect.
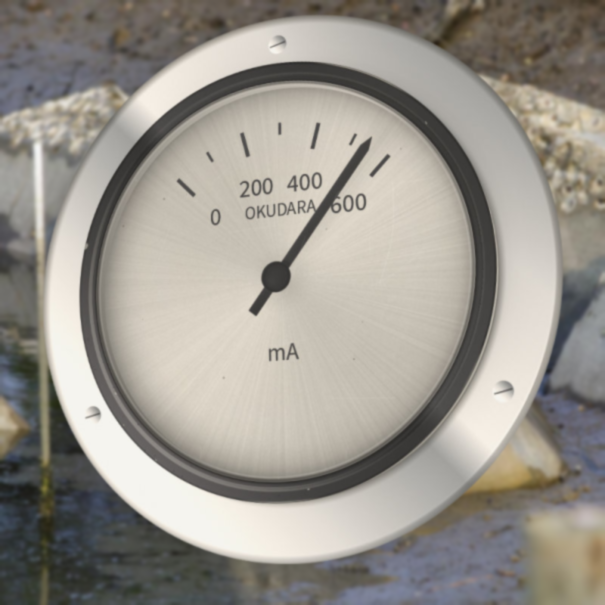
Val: 550
